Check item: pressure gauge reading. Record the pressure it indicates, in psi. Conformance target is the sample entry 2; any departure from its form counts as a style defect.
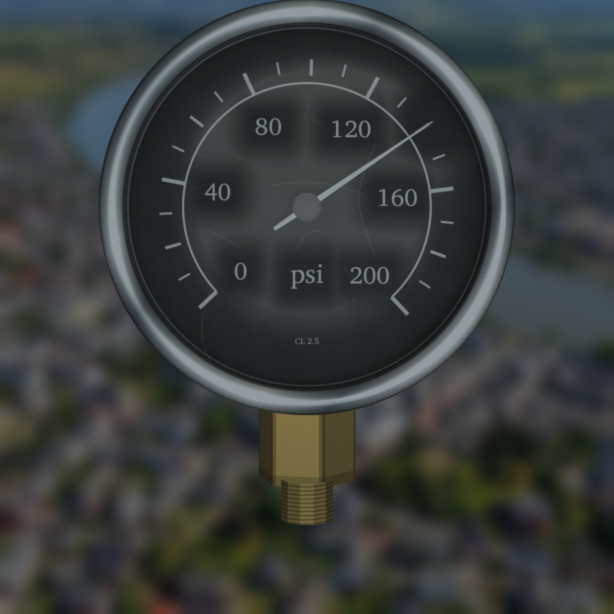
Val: 140
